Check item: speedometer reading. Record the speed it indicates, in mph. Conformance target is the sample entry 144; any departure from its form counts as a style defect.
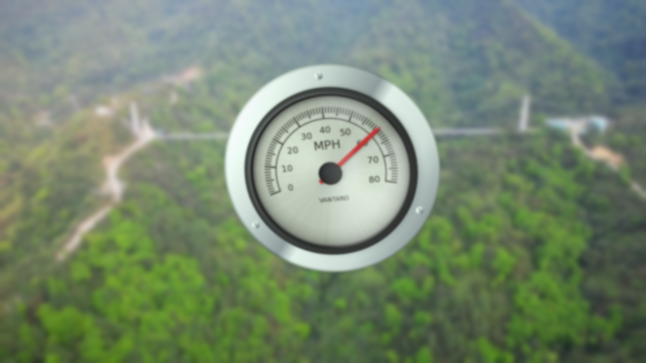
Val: 60
